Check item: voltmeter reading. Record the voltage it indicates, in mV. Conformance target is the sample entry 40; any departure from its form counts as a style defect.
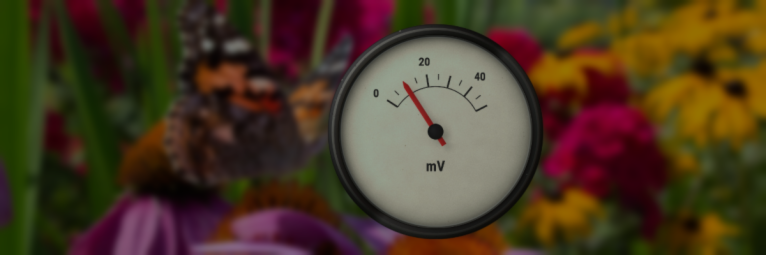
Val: 10
